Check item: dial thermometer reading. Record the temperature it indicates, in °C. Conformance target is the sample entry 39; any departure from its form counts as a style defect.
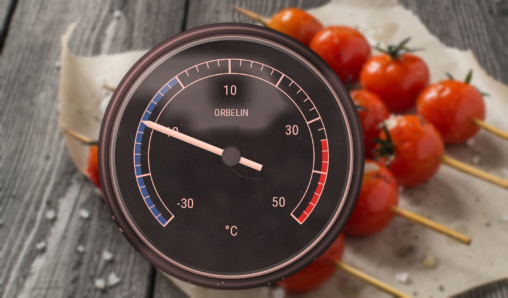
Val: -10
